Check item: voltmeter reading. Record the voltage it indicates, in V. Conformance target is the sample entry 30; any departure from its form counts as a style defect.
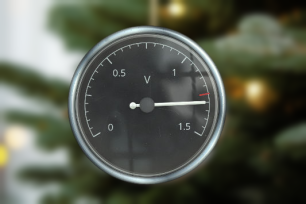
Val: 1.3
